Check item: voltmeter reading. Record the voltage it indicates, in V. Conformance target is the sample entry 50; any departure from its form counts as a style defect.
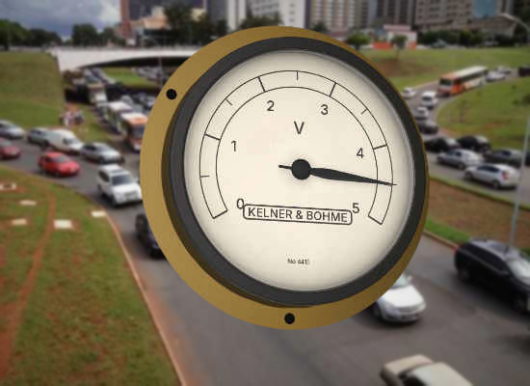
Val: 4.5
